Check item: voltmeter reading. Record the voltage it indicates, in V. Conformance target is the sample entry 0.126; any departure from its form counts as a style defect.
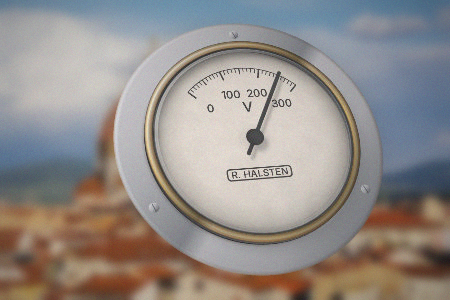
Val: 250
